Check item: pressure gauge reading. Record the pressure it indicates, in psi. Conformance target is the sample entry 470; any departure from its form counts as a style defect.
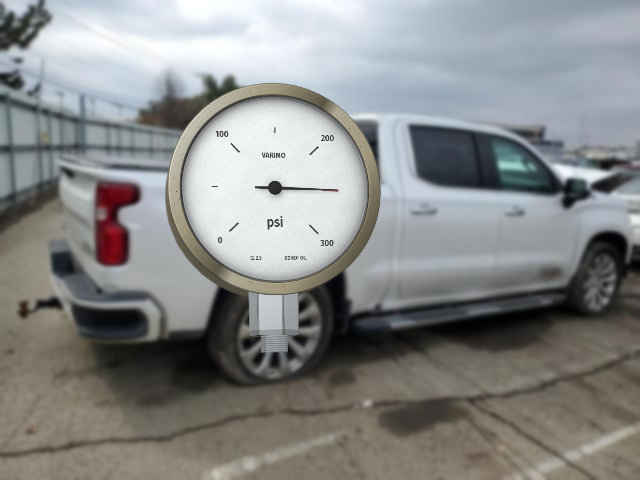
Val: 250
